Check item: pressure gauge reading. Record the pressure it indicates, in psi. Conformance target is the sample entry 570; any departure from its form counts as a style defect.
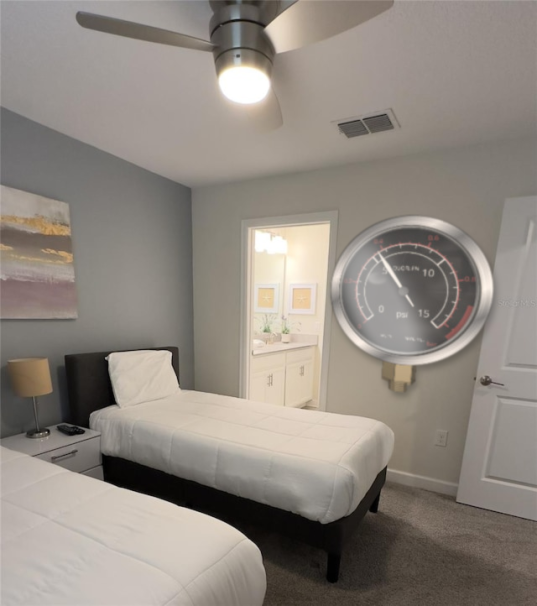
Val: 5.5
